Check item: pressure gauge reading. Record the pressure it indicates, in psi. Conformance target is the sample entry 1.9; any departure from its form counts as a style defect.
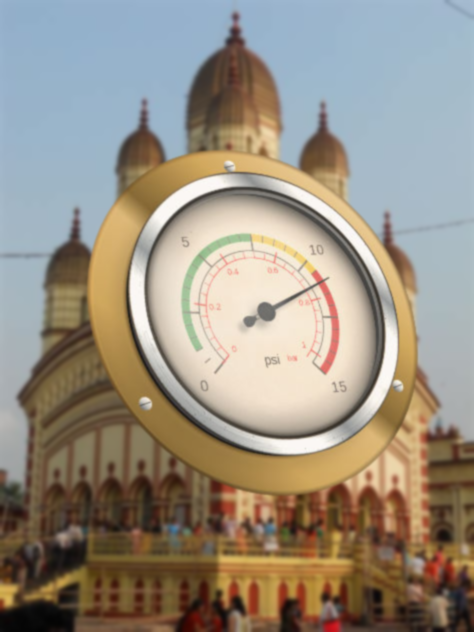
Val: 11
